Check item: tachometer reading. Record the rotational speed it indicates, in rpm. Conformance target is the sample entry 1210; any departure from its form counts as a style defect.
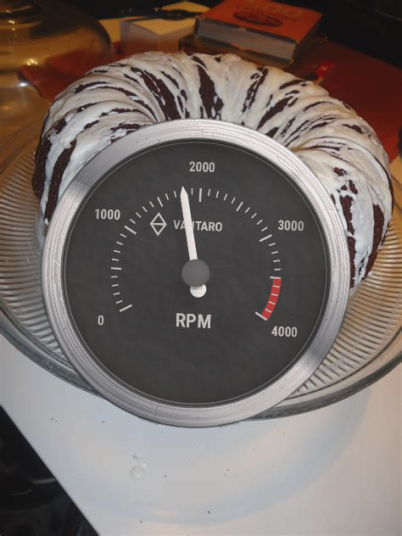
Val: 1800
